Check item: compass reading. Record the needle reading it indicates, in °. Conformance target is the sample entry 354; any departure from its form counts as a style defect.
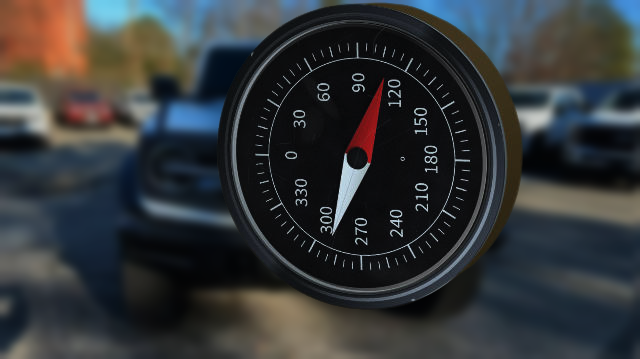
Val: 110
